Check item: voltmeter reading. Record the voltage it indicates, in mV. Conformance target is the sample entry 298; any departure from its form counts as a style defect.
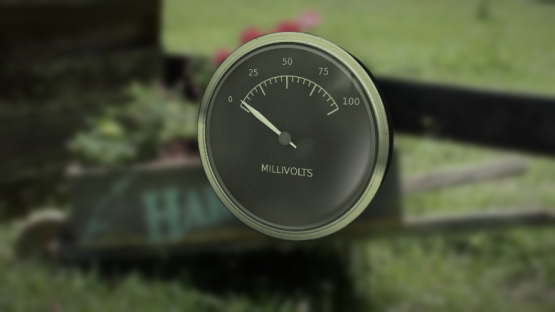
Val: 5
